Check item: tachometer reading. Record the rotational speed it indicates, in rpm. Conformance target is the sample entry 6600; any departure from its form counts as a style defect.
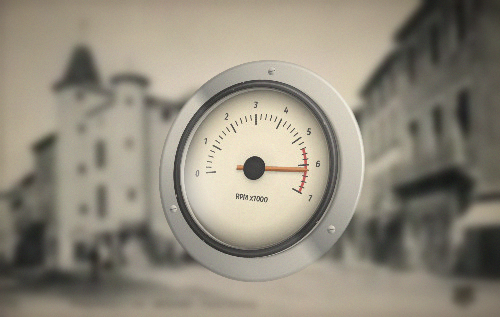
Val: 6200
